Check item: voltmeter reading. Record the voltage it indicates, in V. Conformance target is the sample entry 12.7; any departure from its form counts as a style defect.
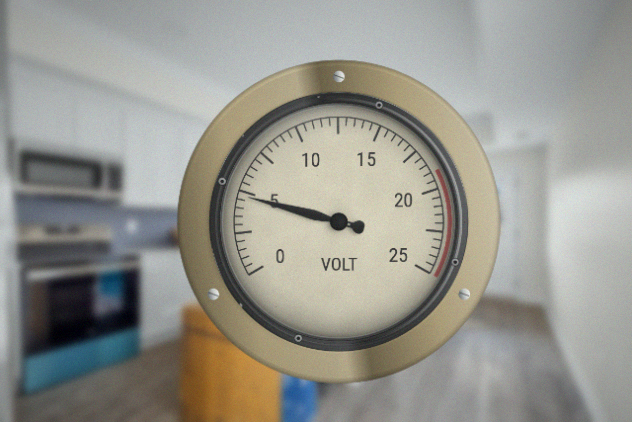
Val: 4.75
